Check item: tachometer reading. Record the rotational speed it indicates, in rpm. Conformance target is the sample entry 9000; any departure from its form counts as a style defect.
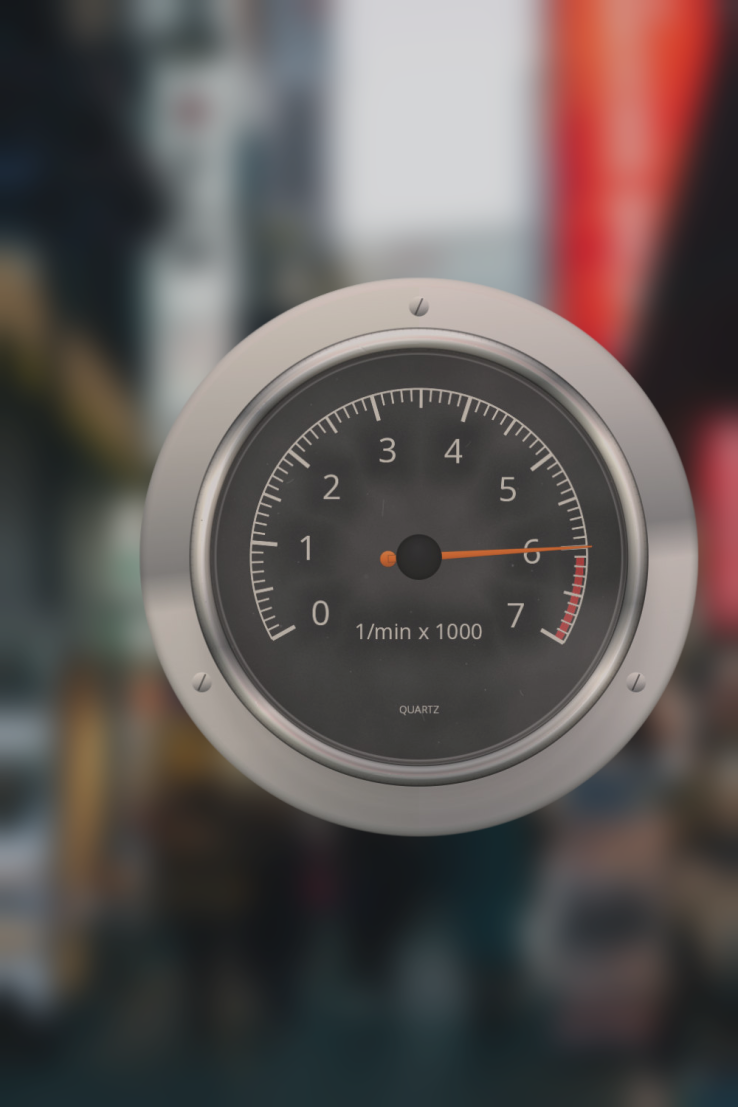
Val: 6000
